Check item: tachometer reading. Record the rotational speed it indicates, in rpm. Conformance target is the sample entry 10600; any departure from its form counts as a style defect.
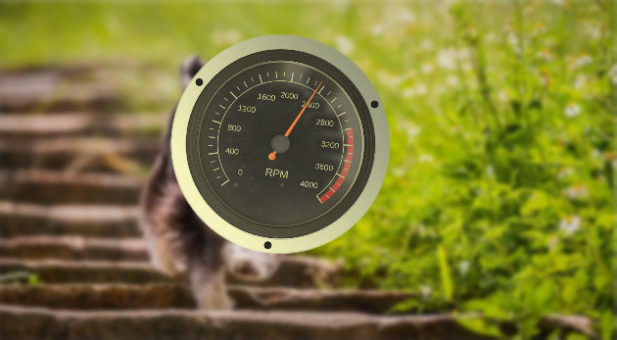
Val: 2350
